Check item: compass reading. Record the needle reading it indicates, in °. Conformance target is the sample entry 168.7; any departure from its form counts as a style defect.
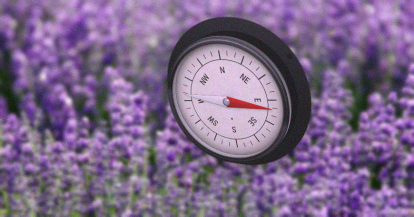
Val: 100
